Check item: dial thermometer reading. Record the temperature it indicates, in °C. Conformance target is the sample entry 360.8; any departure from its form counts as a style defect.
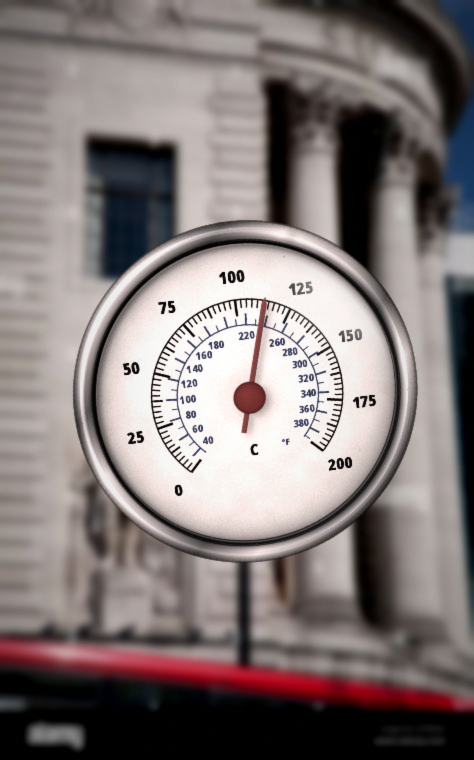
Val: 112.5
